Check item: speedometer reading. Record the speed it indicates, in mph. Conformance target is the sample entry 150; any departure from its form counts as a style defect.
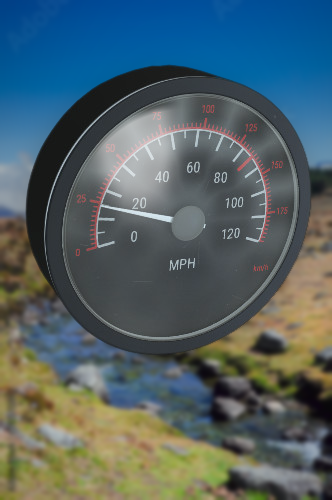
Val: 15
